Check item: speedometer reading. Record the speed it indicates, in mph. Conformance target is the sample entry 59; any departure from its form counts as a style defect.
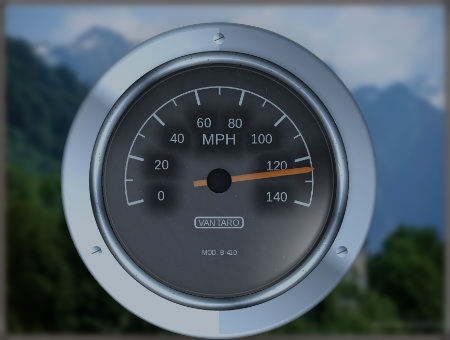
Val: 125
